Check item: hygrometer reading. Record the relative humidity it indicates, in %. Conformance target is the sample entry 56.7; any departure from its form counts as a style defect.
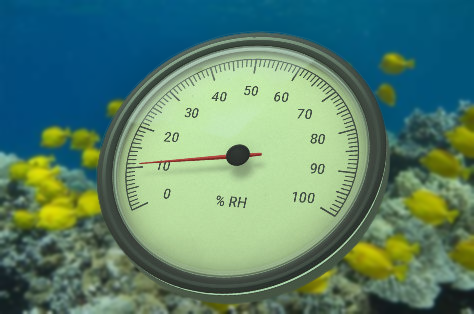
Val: 10
